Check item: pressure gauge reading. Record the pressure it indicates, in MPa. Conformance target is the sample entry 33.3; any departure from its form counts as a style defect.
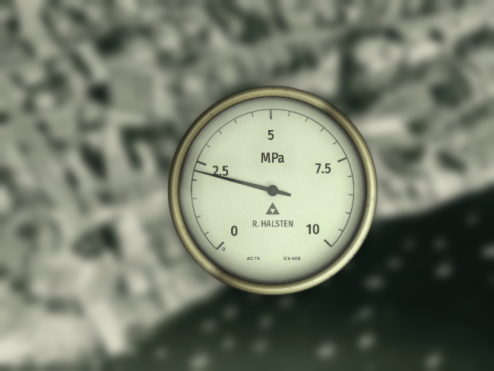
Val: 2.25
